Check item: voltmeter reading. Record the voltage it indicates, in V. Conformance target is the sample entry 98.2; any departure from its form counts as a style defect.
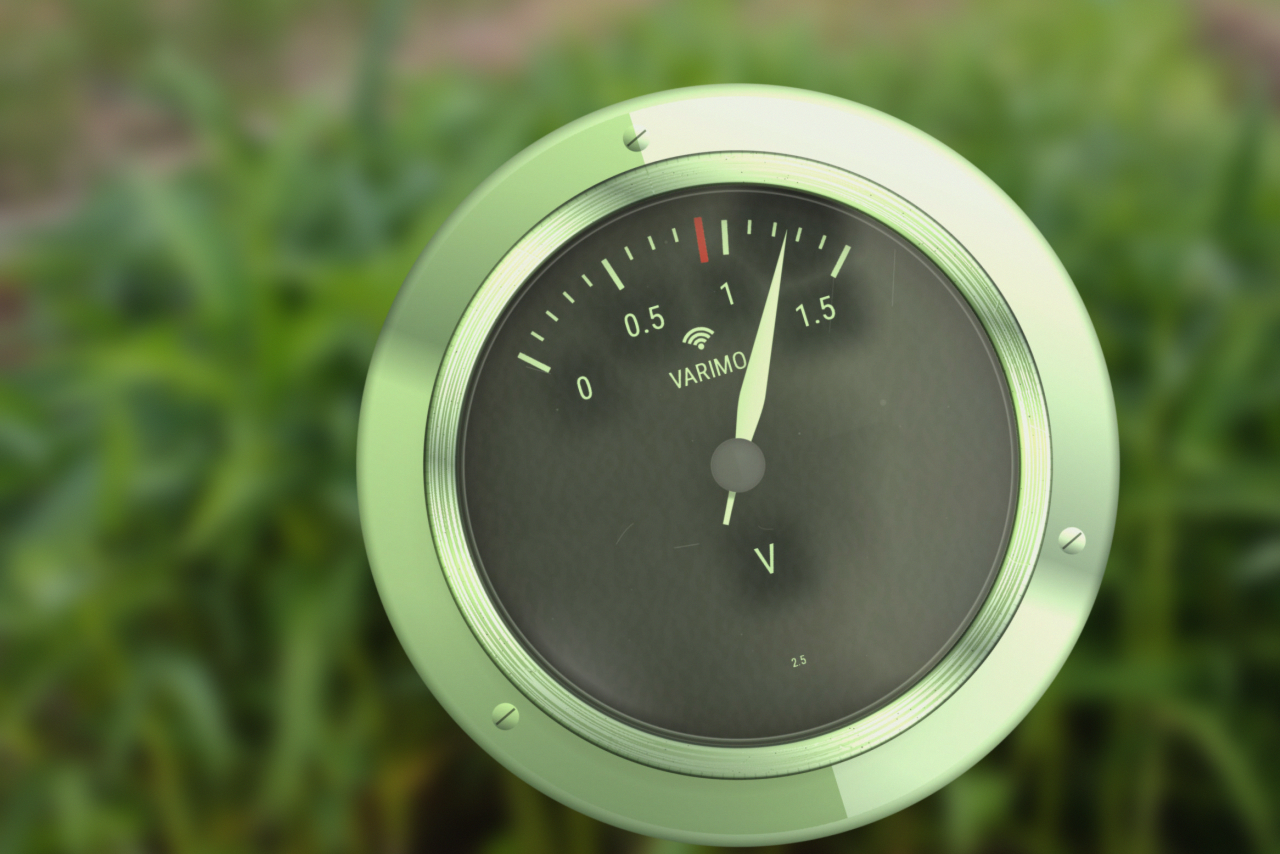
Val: 1.25
